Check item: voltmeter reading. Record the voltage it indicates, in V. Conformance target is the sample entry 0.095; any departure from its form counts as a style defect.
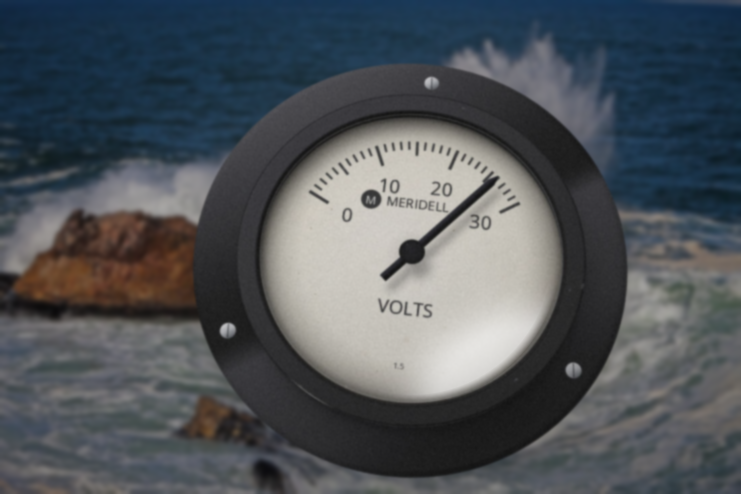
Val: 26
